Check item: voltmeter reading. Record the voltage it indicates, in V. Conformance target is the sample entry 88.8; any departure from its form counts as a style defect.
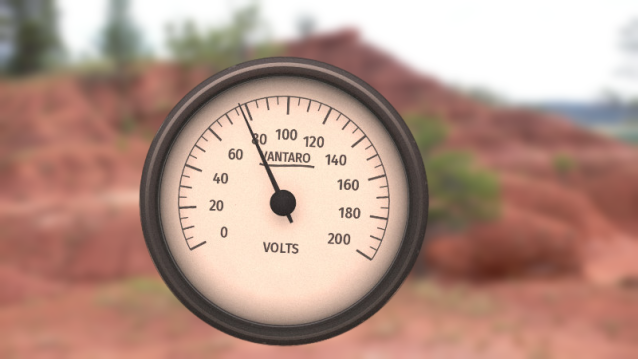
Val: 77.5
